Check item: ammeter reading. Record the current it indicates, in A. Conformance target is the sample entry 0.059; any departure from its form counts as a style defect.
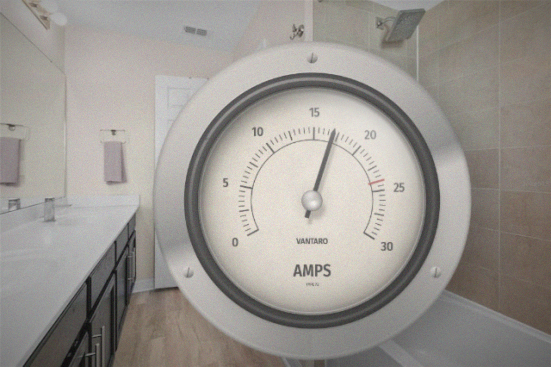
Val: 17
